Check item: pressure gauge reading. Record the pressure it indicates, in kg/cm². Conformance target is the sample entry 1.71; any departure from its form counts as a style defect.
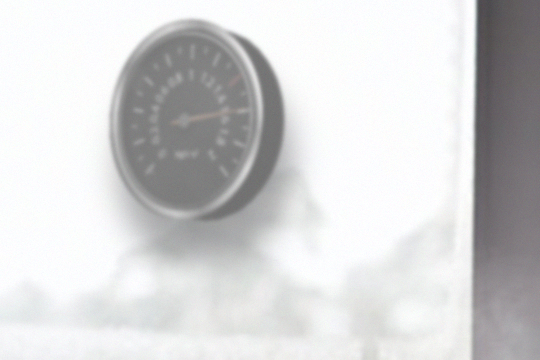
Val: 1.6
